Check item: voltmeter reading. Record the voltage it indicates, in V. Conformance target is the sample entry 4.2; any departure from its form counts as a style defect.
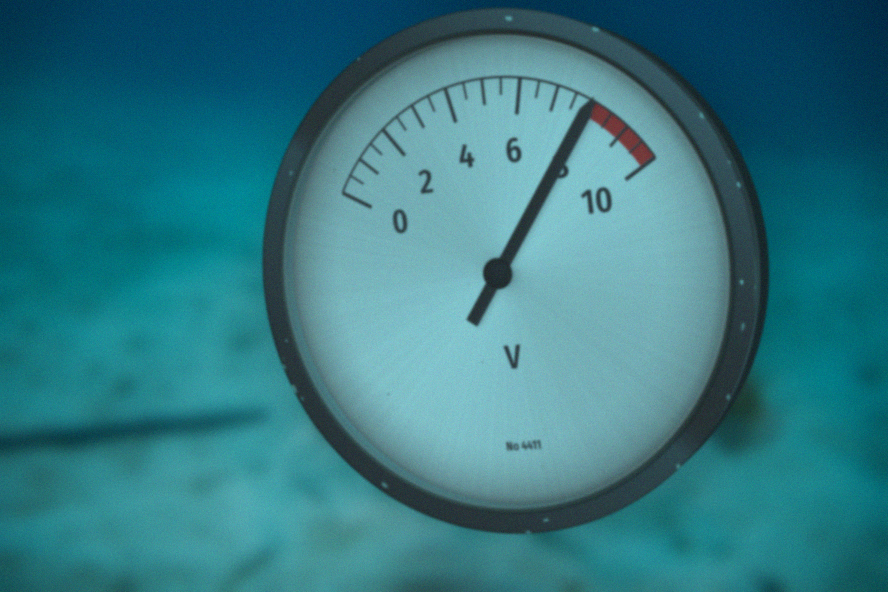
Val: 8
